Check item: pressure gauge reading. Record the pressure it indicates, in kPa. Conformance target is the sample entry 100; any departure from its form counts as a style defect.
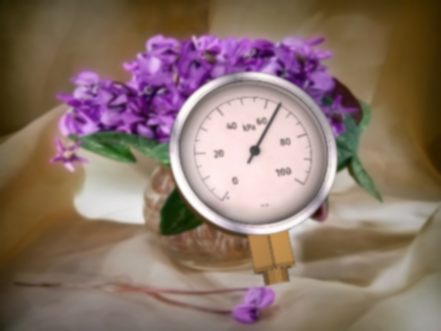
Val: 65
